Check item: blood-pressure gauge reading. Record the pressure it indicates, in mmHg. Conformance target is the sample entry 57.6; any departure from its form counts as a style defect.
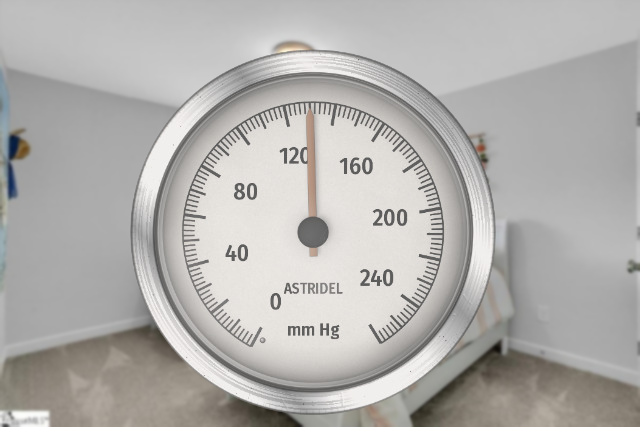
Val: 130
